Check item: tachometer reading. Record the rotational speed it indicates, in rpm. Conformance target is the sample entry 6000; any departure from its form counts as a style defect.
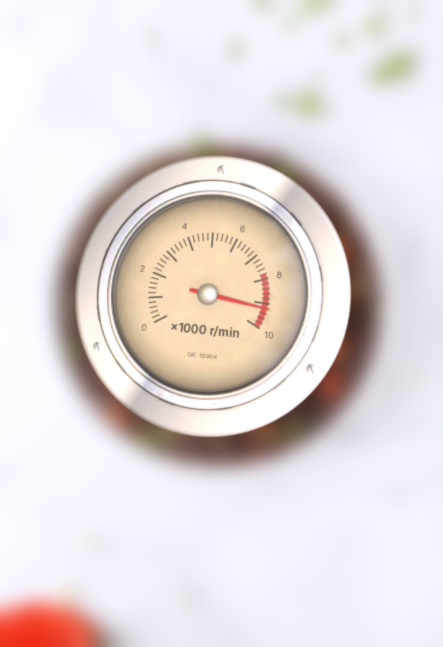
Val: 9200
